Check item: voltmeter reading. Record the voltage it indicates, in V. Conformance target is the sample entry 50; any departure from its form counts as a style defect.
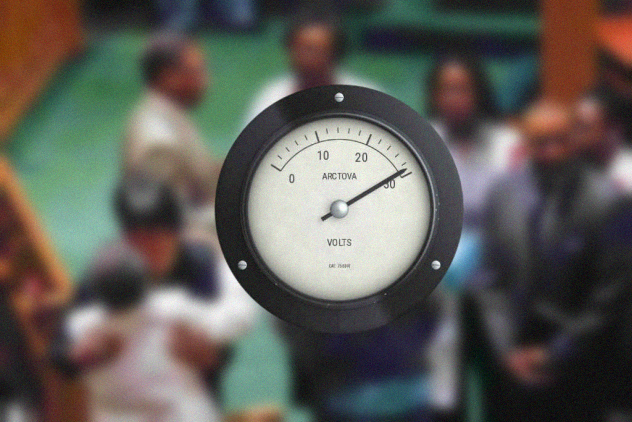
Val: 29
